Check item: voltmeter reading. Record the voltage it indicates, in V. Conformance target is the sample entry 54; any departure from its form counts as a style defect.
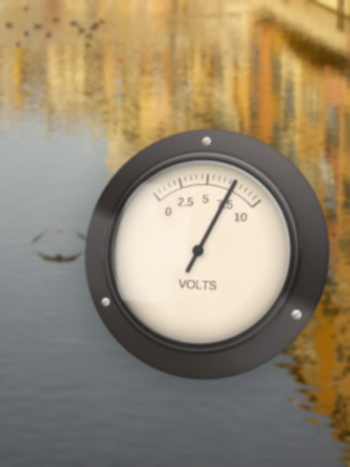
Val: 7.5
